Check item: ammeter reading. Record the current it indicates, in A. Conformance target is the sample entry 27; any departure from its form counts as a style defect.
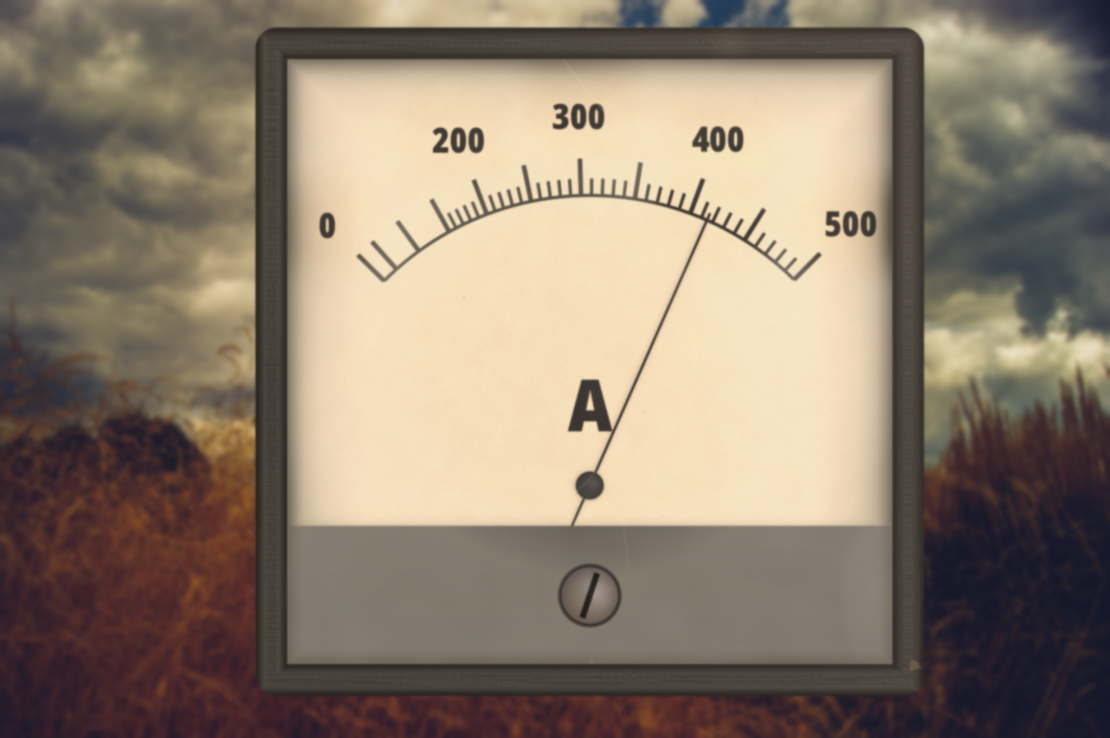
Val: 415
